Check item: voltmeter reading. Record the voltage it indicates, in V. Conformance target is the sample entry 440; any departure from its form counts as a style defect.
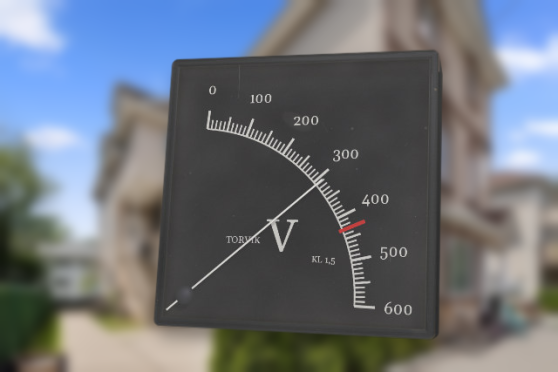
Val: 310
